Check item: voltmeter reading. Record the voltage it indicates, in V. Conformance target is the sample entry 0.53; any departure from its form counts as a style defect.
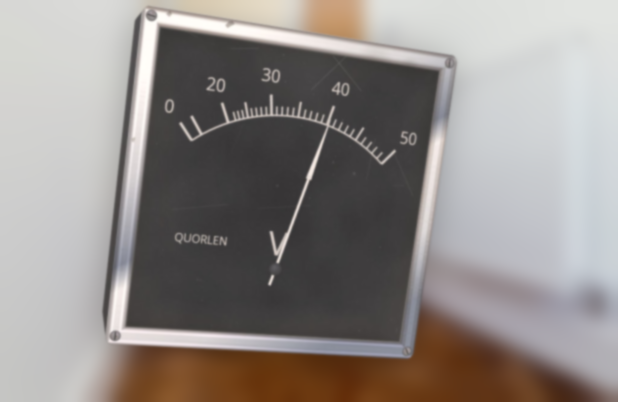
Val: 40
